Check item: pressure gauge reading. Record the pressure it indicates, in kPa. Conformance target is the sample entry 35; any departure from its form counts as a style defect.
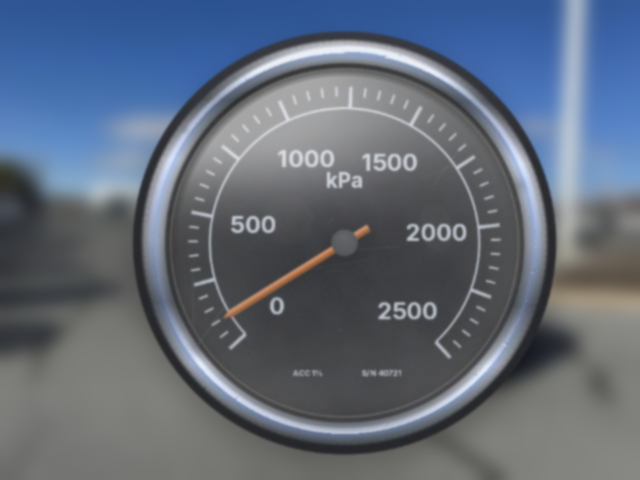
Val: 100
